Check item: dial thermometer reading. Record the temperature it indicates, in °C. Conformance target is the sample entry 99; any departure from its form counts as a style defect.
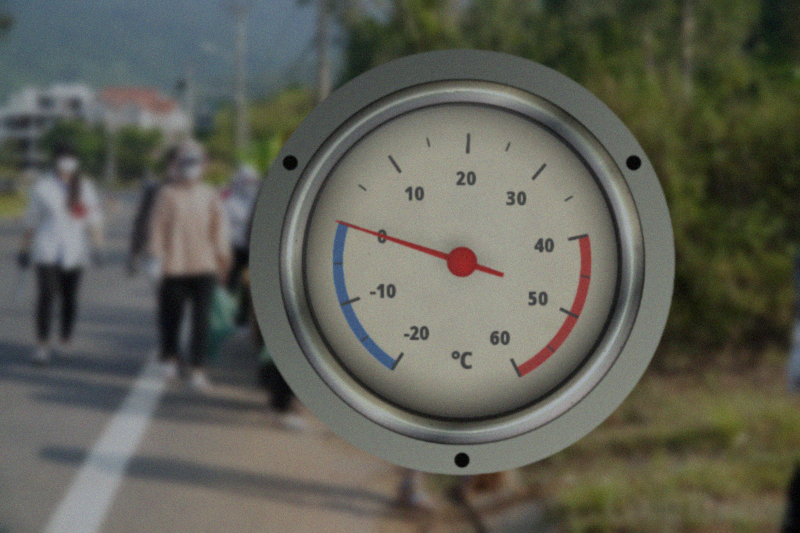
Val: 0
